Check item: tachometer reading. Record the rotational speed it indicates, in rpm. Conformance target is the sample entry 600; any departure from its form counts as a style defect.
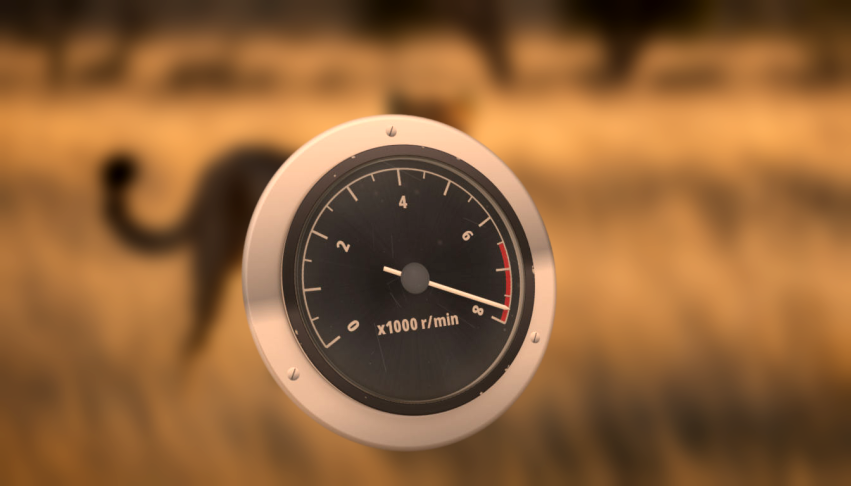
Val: 7750
